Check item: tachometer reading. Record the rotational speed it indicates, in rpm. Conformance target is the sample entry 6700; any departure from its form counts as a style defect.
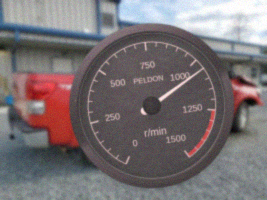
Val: 1050
